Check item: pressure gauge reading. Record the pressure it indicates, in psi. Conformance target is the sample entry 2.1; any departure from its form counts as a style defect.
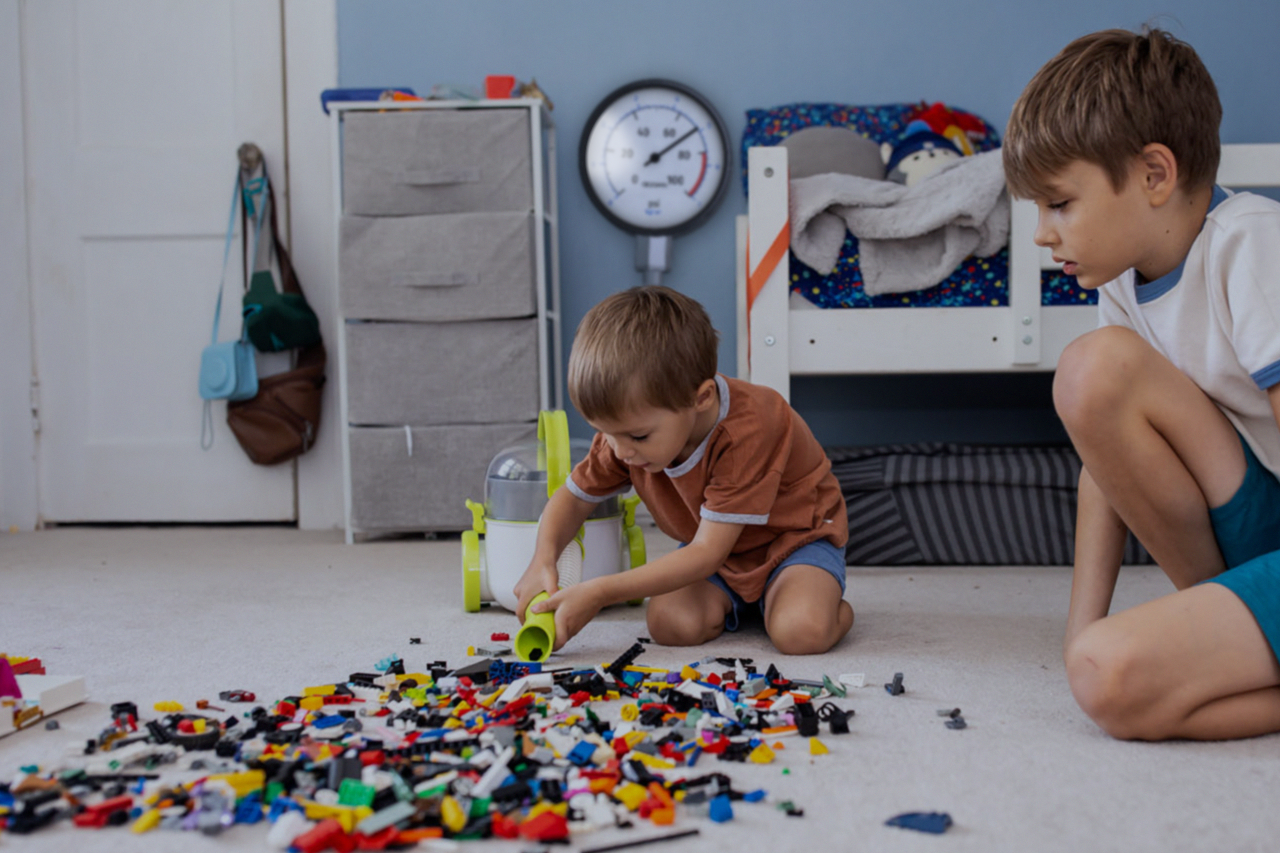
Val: 70
